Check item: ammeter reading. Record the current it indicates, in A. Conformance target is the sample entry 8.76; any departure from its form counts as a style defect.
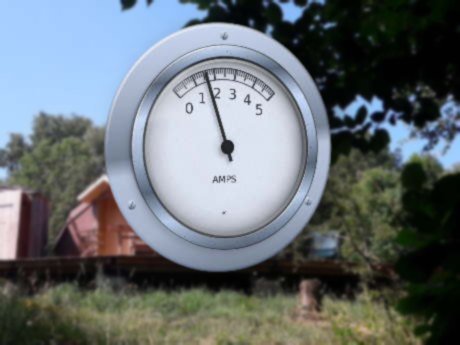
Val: 1.5
